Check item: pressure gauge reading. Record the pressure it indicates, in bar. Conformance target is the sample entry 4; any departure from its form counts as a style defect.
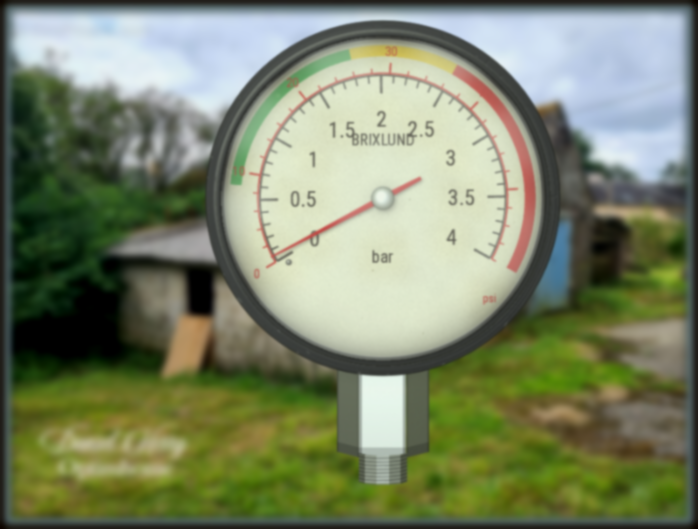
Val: 0.05
